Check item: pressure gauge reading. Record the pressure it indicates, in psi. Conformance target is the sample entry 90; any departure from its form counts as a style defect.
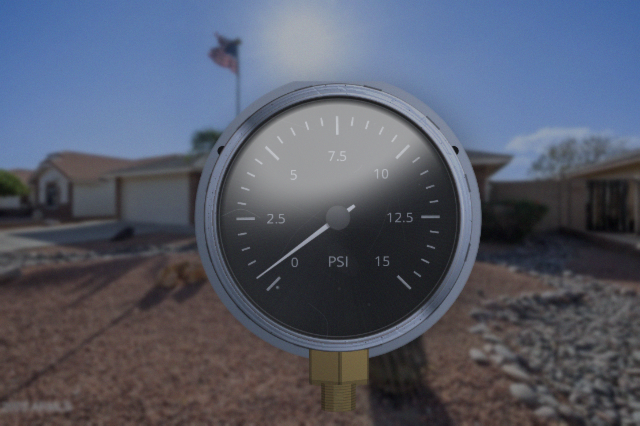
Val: 0.5
